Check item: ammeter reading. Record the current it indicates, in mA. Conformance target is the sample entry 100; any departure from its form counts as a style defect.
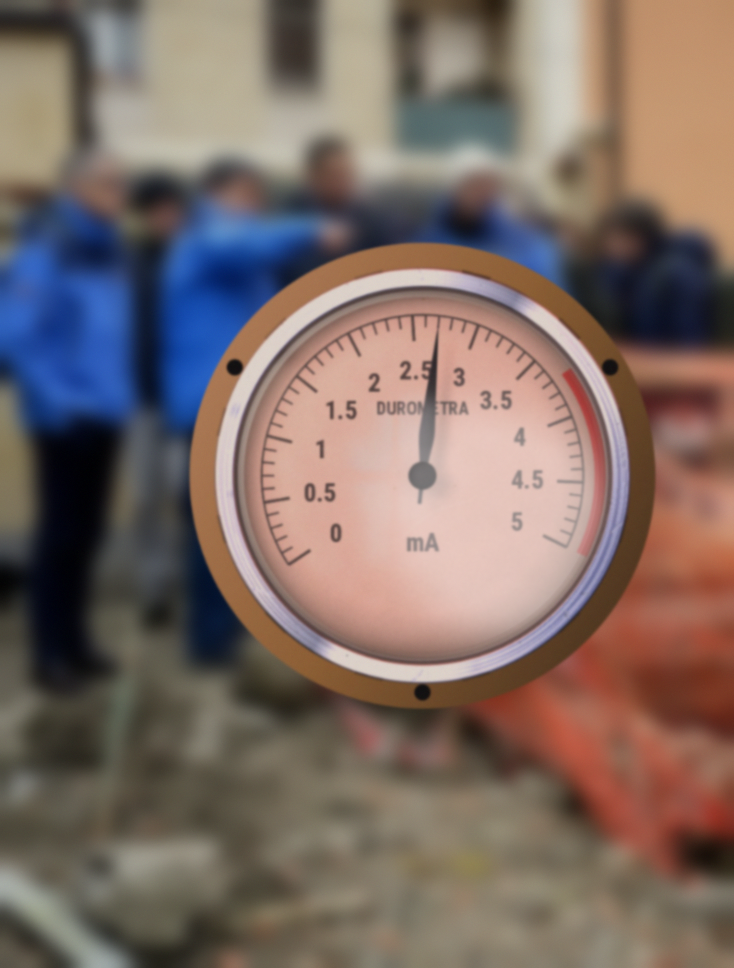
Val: 2.7
